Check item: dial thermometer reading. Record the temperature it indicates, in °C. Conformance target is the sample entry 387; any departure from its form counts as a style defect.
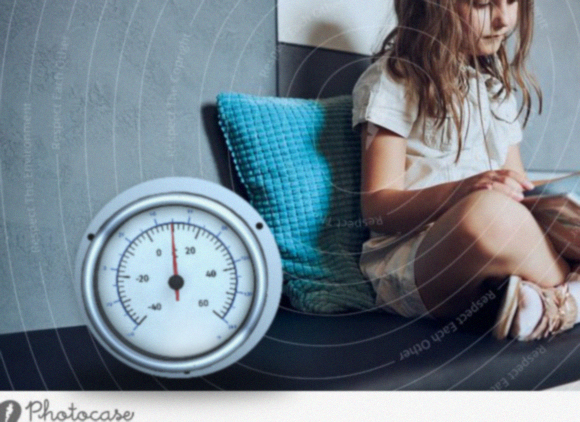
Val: 10
